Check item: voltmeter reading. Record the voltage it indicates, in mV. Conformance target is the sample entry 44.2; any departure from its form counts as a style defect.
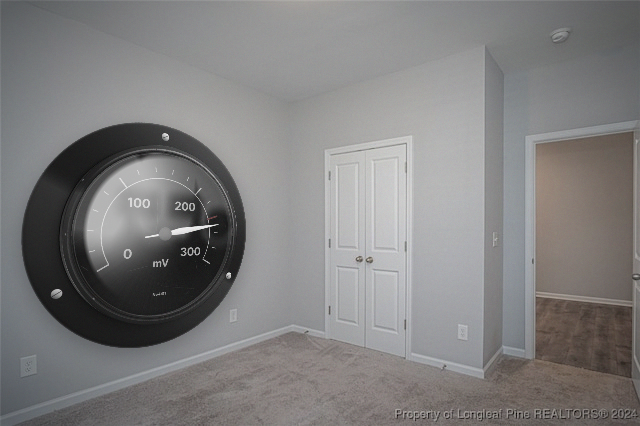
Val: 250
